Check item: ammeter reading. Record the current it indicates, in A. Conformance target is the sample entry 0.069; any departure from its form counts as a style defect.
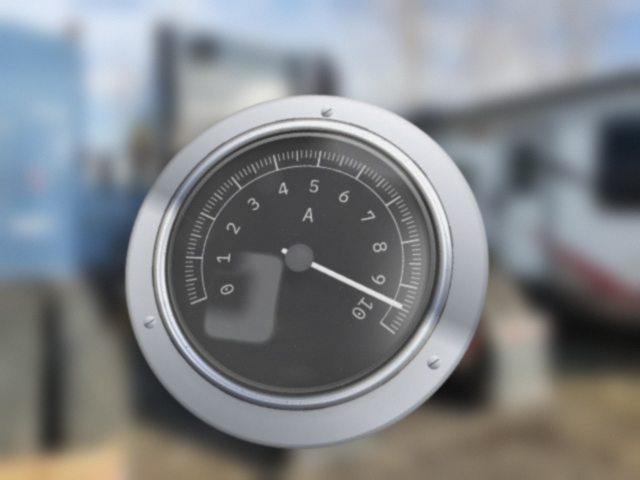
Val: 9.5
